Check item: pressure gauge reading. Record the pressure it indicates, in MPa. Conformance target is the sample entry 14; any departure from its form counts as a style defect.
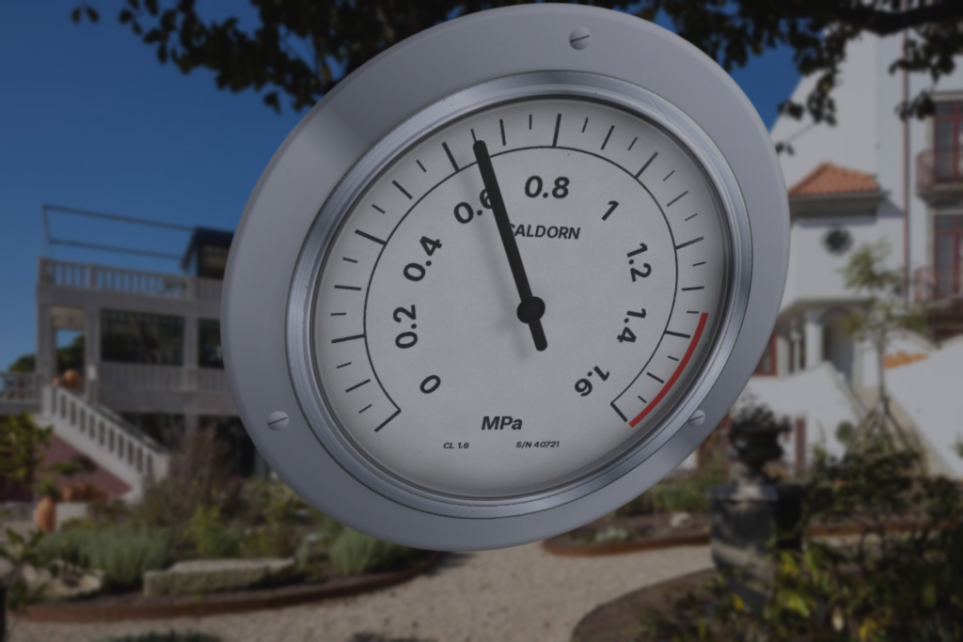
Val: 0.65
